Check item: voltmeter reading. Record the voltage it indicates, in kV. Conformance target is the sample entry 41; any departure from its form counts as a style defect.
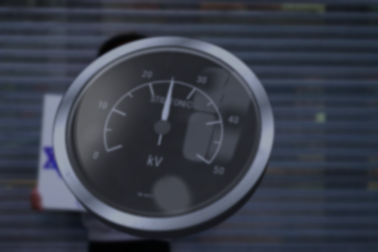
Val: 25
